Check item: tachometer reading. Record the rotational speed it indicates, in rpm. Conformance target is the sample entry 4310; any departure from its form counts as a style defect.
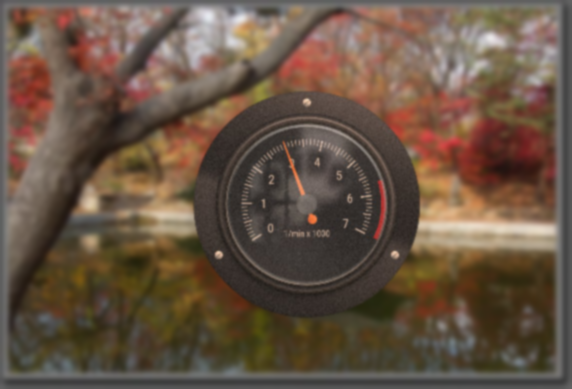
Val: 3000
